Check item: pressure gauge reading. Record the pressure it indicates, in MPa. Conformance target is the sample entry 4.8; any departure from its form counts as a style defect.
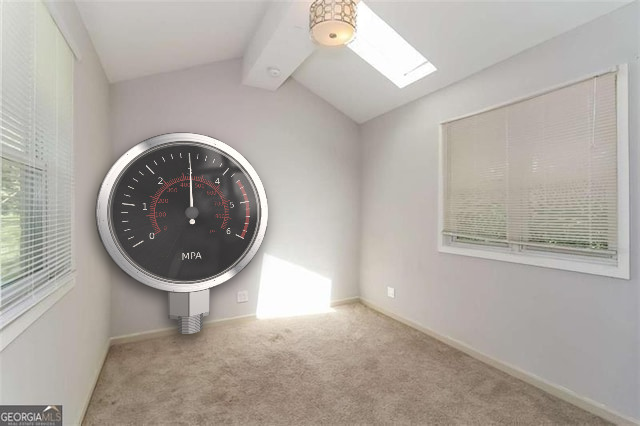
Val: 3
